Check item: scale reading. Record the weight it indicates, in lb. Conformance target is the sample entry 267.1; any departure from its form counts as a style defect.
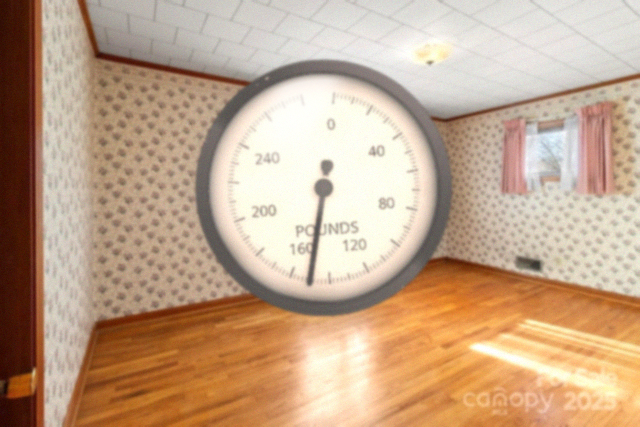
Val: 150
